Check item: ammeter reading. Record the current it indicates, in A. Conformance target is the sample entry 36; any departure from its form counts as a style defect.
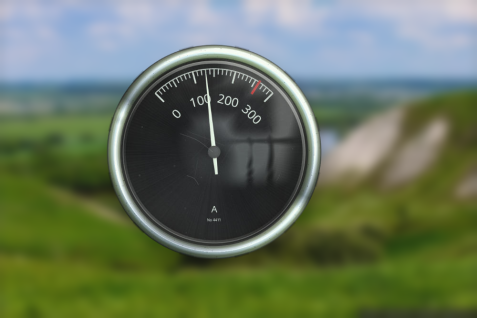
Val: 130
